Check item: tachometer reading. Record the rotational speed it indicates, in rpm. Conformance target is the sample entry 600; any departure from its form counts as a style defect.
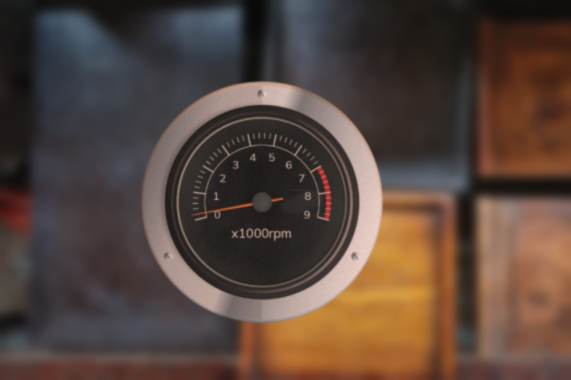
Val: 200
